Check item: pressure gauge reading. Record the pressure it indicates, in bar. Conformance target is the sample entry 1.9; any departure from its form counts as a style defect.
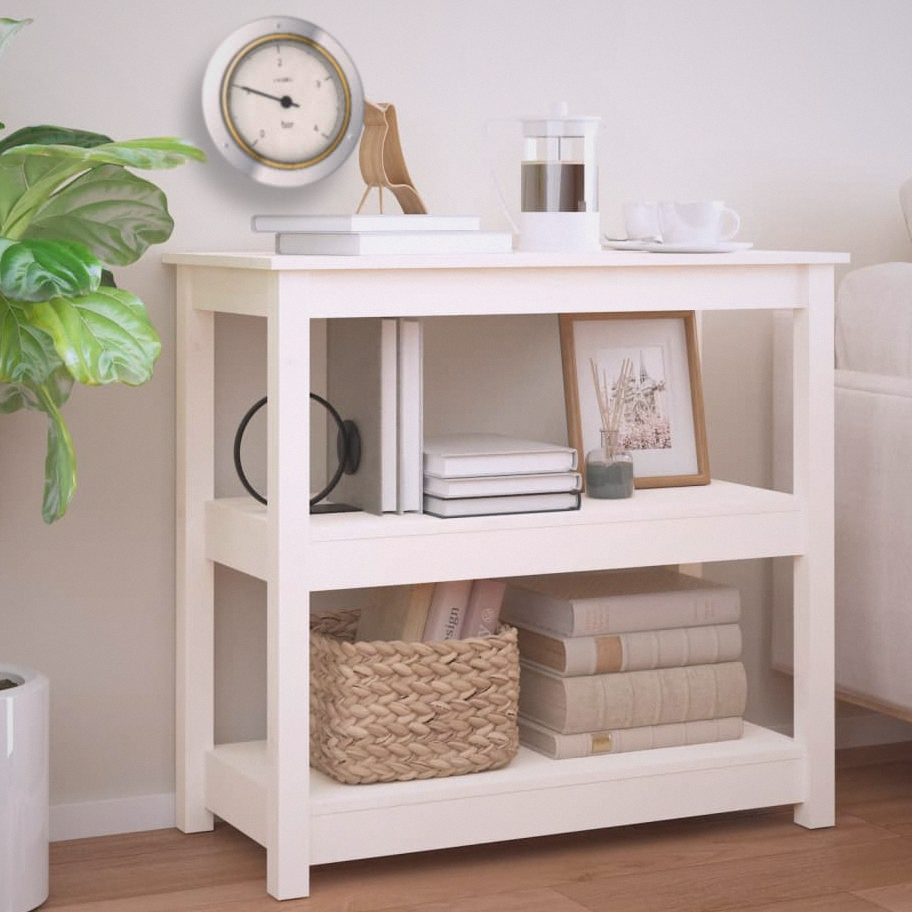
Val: 1
